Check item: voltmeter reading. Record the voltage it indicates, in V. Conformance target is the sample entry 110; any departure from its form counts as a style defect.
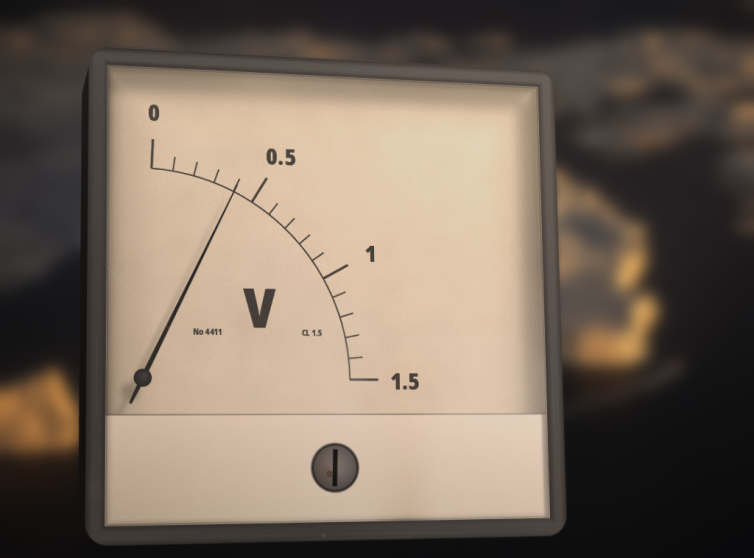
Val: 0.4
